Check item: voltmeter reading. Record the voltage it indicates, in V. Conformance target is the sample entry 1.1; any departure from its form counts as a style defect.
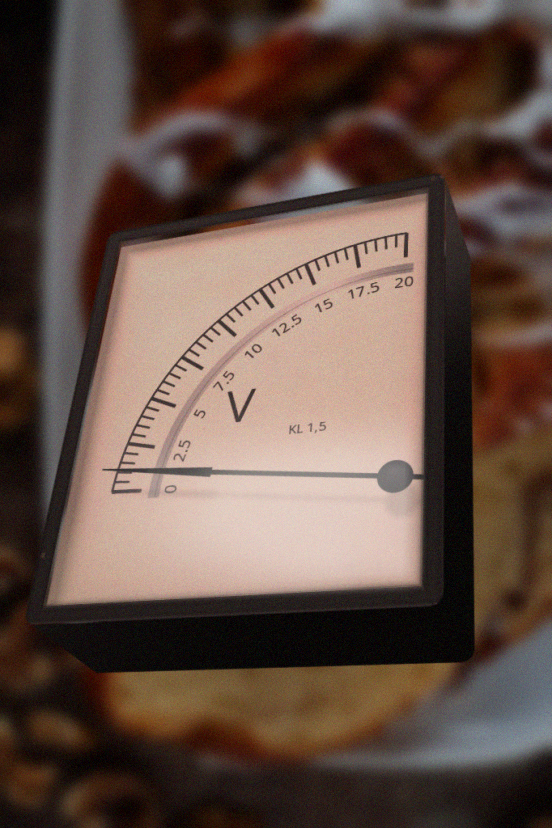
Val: 1
